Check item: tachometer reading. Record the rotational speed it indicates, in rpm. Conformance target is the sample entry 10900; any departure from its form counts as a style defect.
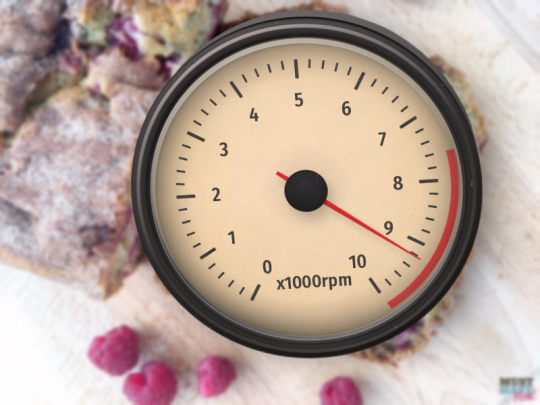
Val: 9200
